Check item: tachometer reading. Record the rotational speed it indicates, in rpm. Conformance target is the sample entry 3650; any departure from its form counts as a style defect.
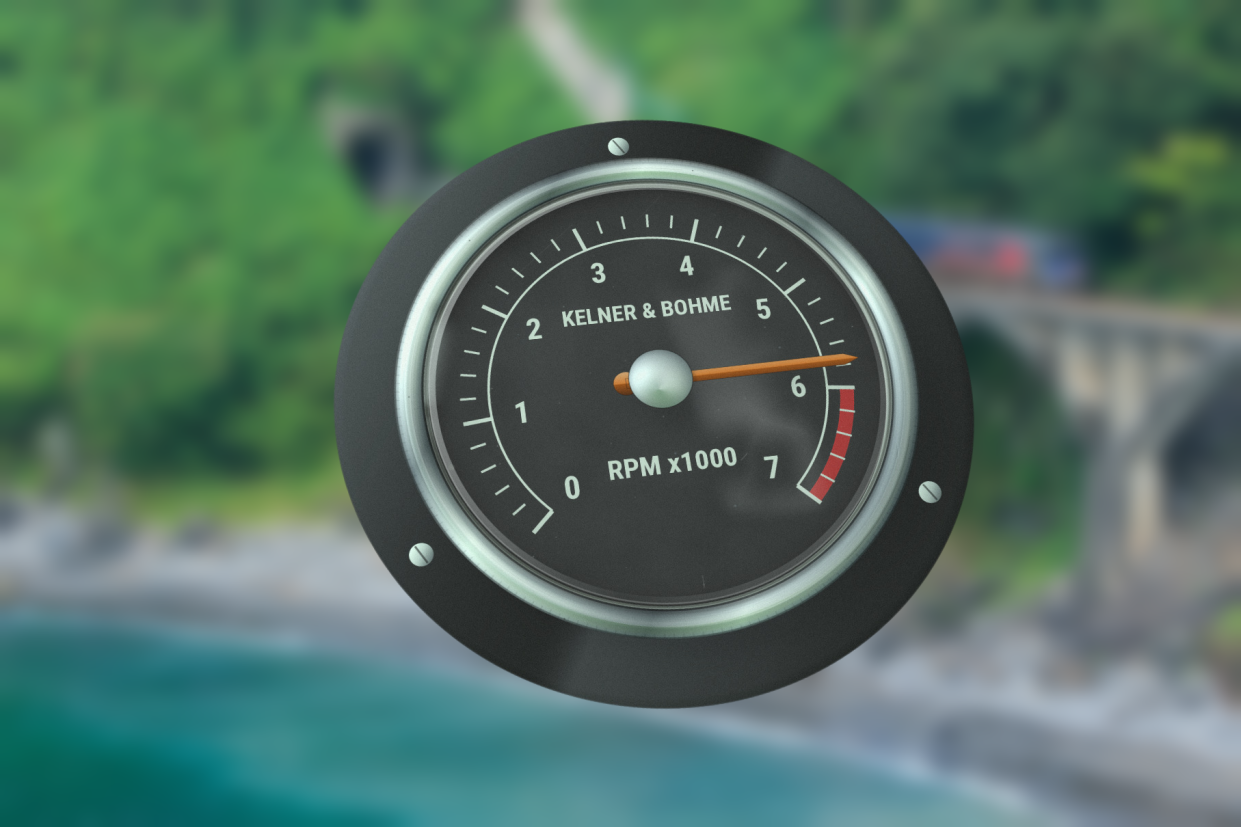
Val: 5800
